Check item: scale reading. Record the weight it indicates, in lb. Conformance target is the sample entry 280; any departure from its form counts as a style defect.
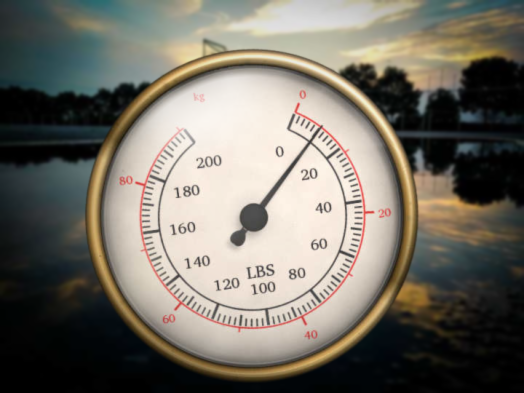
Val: 10
